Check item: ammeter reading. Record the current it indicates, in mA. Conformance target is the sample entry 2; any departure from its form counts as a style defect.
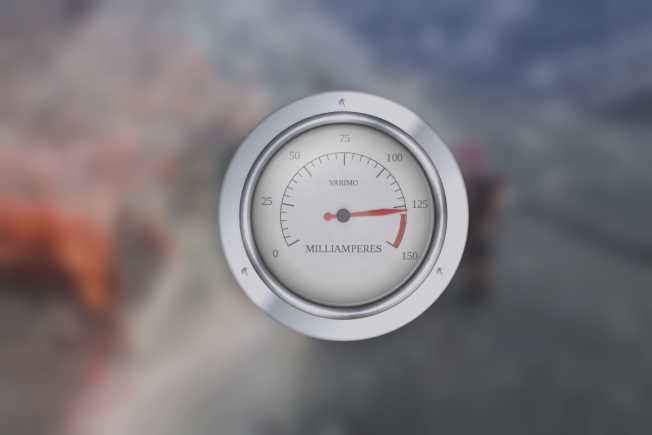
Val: 127.5
